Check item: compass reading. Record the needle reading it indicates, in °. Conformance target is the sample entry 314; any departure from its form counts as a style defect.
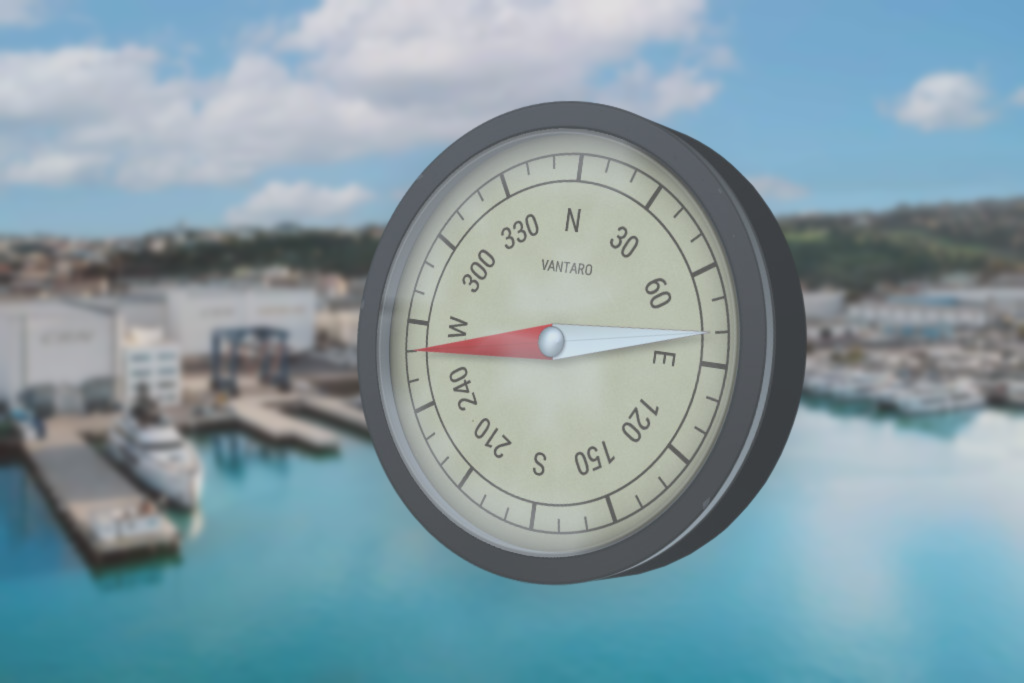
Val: 260
